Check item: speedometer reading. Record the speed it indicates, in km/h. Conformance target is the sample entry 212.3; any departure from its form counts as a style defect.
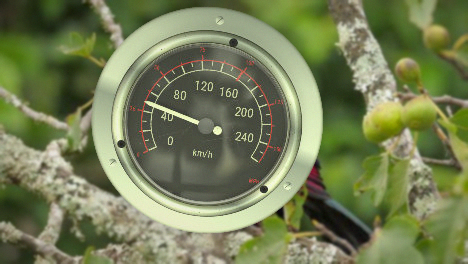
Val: 50
